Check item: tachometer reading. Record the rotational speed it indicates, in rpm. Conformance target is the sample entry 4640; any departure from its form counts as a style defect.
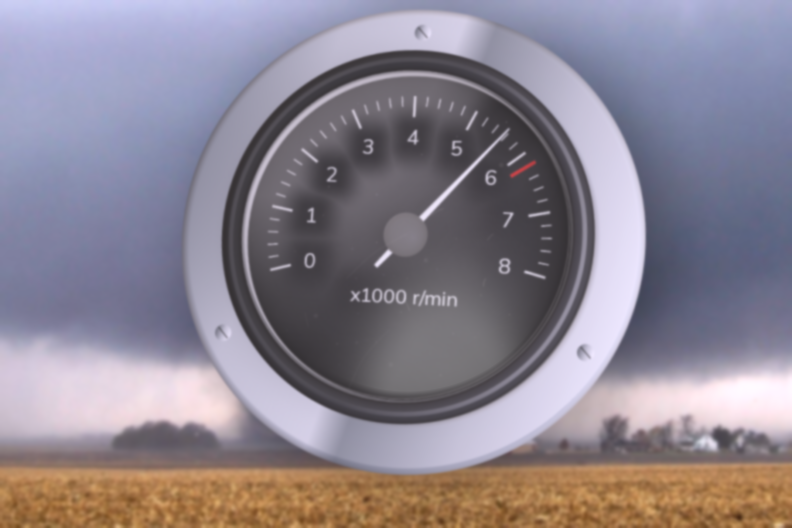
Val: 5600
